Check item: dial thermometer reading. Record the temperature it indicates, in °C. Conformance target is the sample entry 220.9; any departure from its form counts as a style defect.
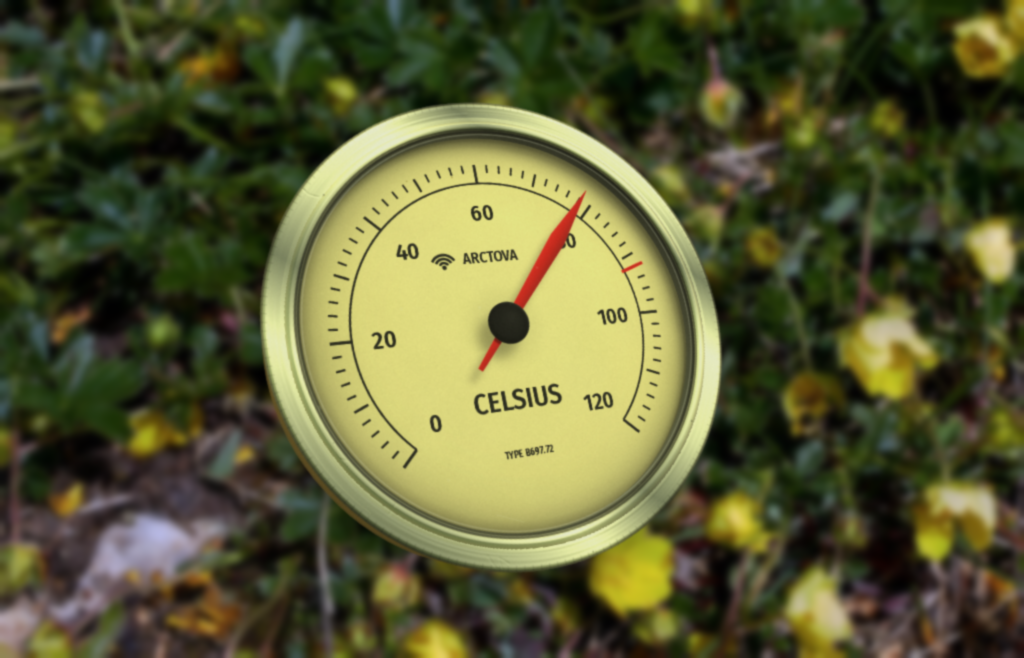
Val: 78
